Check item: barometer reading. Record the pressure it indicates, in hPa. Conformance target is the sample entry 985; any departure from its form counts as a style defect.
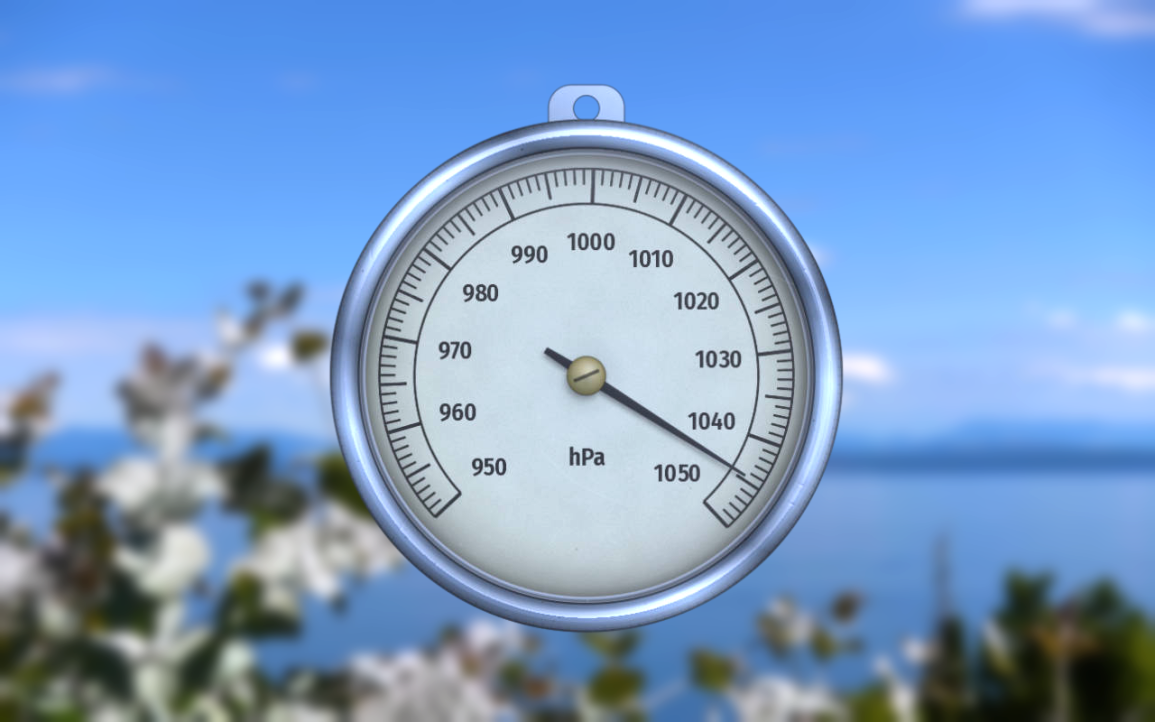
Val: 1044.5
